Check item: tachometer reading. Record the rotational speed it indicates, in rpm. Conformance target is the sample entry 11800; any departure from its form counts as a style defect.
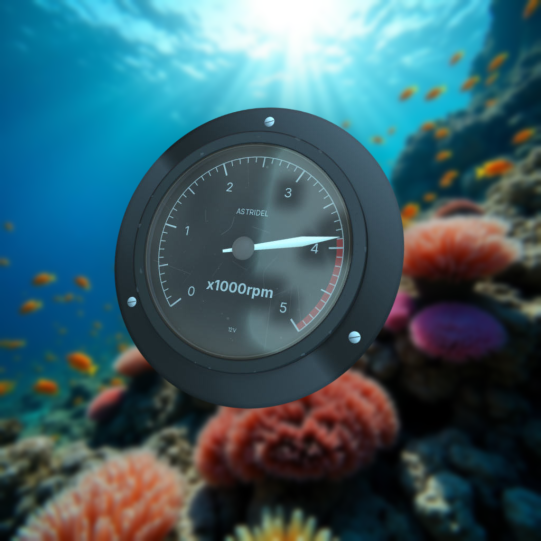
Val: 3900
